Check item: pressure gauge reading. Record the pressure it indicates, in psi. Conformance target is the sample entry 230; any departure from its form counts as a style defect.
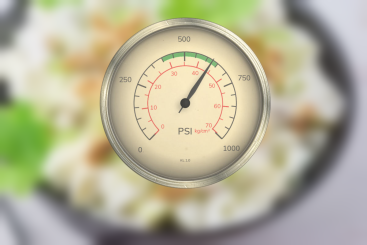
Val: 625
